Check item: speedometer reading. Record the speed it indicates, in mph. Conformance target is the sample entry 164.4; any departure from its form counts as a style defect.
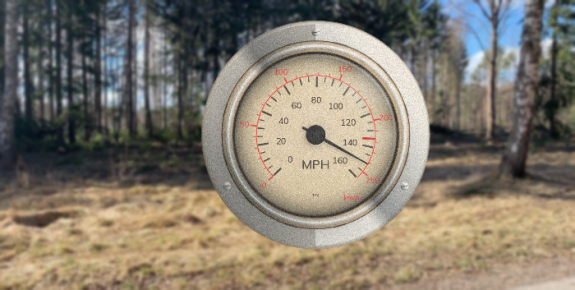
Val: 150
